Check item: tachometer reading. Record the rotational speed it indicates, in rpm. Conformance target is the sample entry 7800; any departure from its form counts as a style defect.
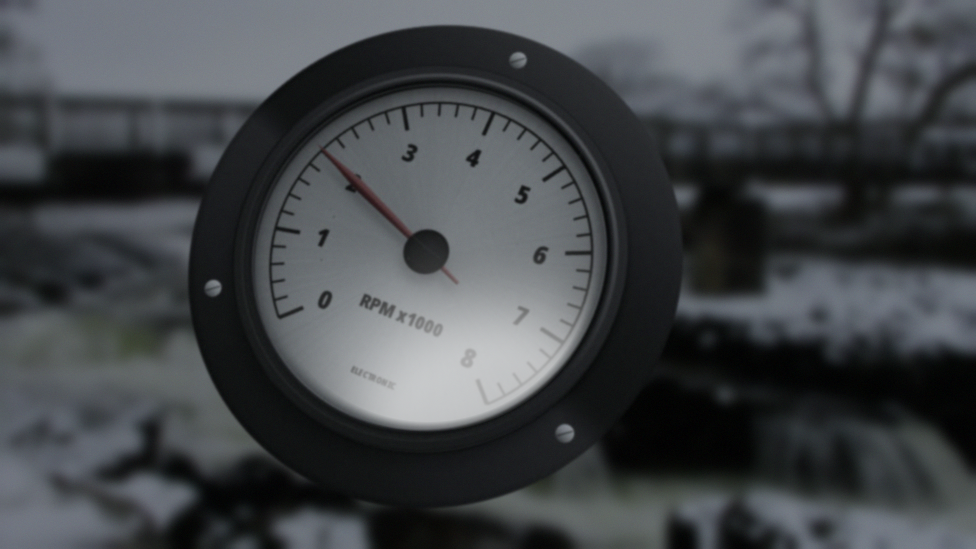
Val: 2000
